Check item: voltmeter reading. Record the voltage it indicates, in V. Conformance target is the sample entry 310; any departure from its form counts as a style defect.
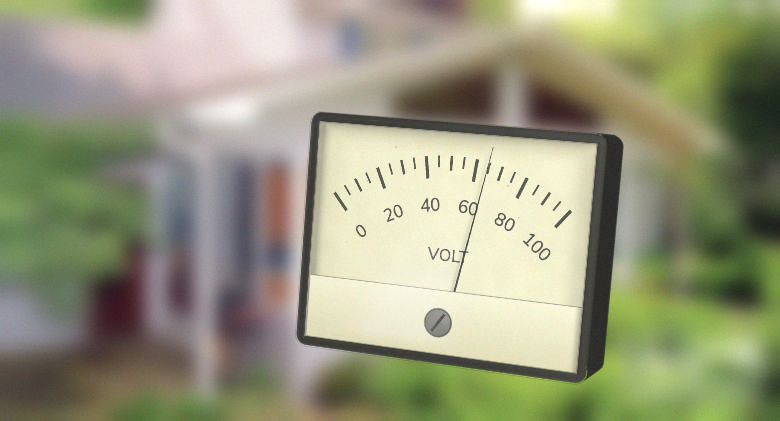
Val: 65
